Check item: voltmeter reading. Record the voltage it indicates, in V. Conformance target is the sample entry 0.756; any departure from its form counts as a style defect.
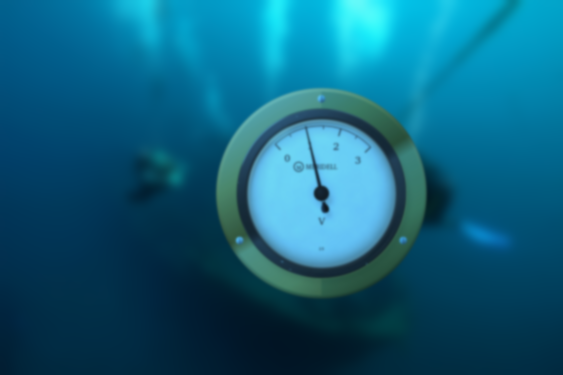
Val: 1
